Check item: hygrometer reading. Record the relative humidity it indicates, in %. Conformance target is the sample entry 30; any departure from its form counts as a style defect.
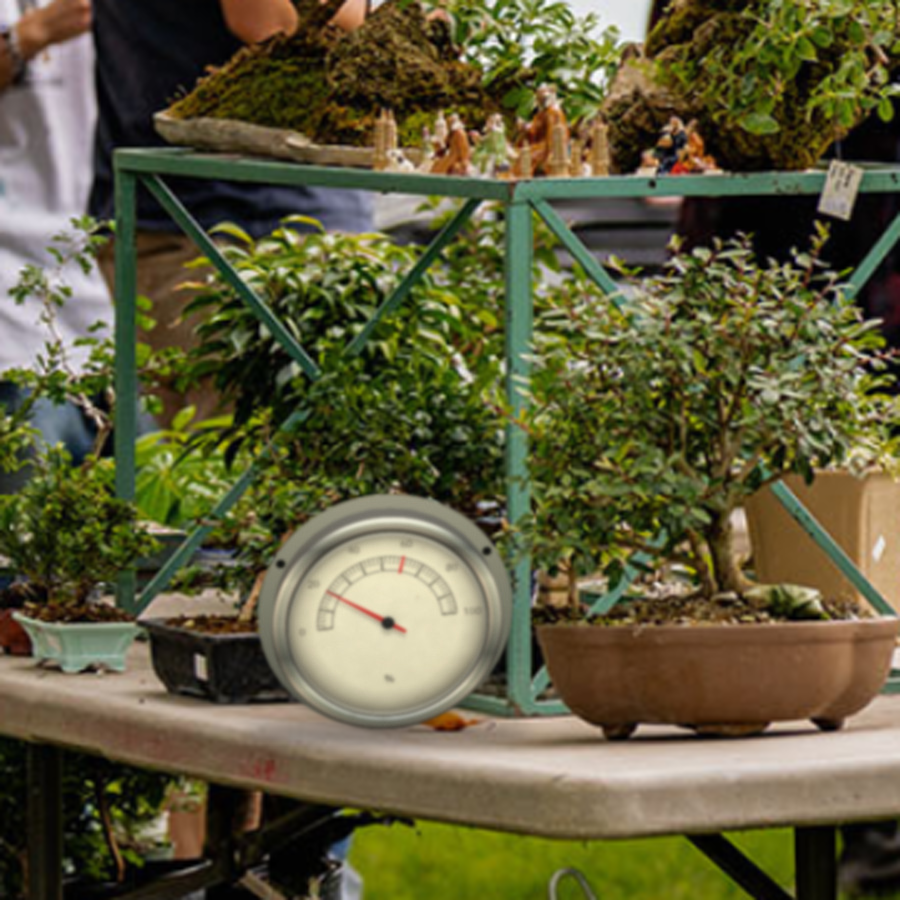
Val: 20
